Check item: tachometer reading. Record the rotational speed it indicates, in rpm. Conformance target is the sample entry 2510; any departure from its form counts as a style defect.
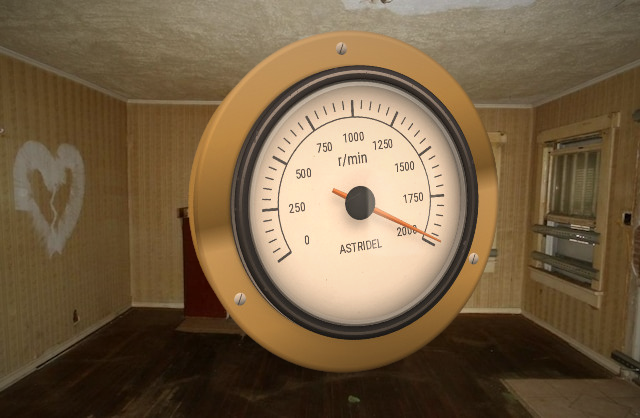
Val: 1975
